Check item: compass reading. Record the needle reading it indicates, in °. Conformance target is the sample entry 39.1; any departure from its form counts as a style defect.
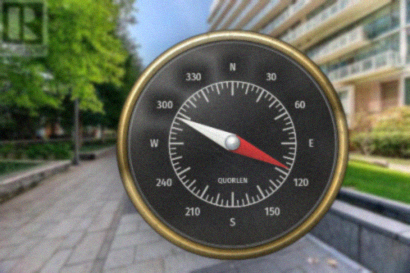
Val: 115
